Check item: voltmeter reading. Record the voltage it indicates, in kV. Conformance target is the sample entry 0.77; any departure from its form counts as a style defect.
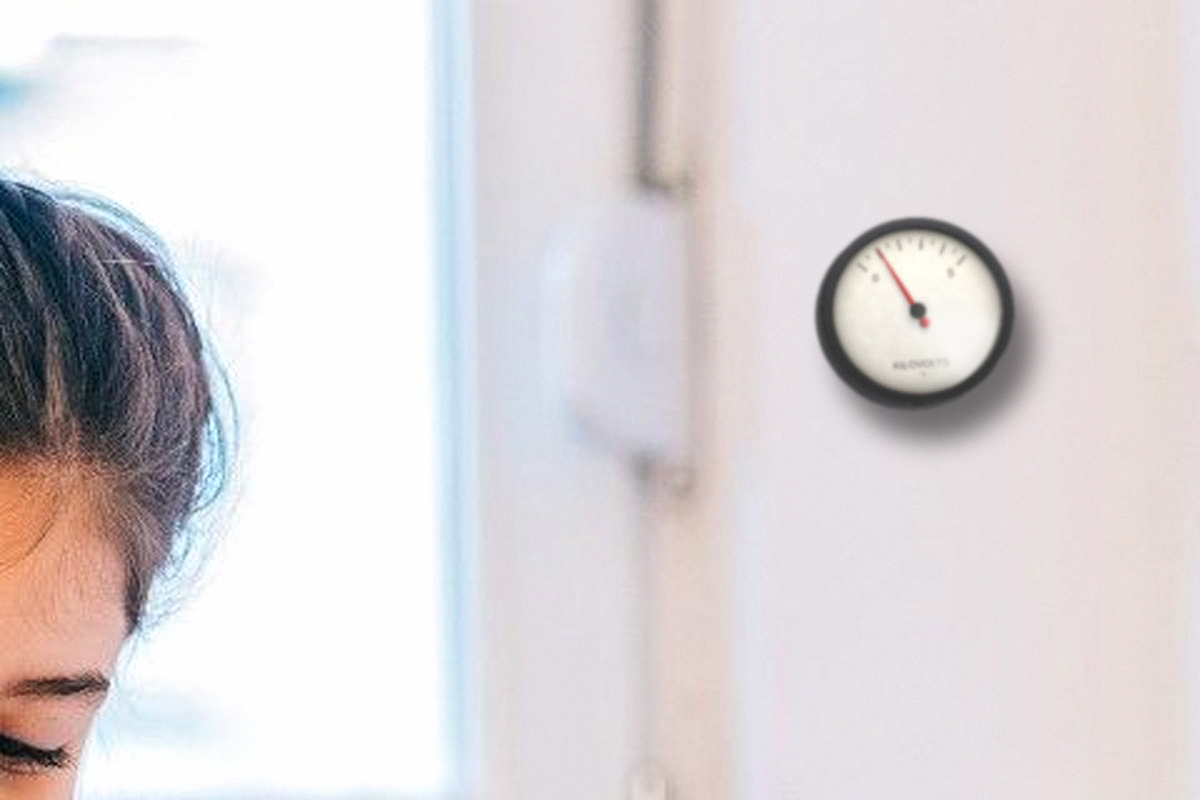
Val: 1
